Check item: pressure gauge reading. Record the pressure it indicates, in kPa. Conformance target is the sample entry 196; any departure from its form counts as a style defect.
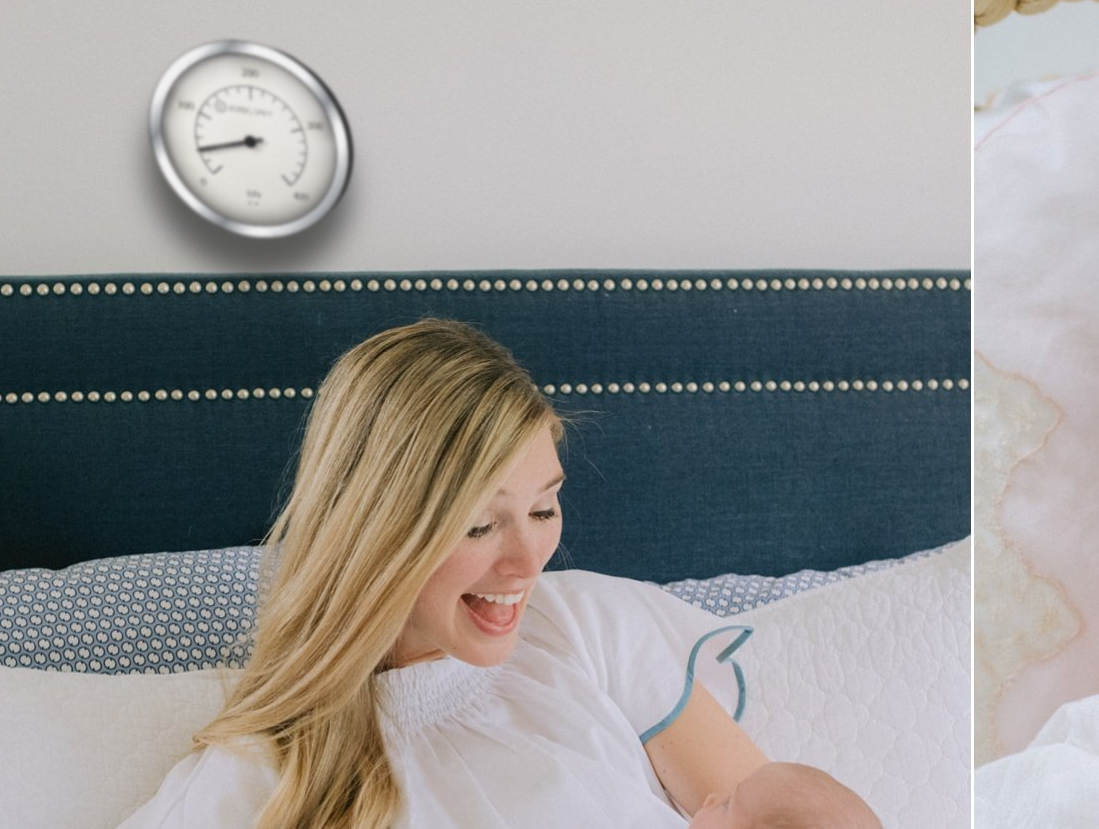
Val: 40
